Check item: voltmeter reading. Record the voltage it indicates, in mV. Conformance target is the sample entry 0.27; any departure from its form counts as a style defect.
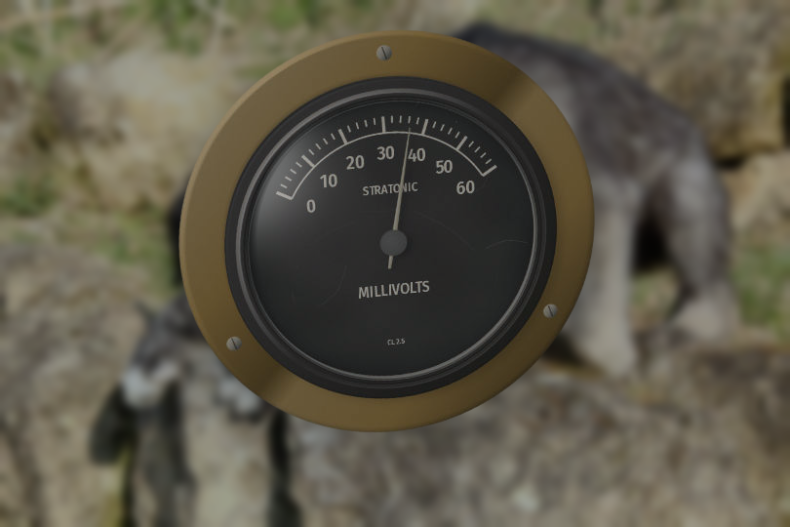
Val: 36
